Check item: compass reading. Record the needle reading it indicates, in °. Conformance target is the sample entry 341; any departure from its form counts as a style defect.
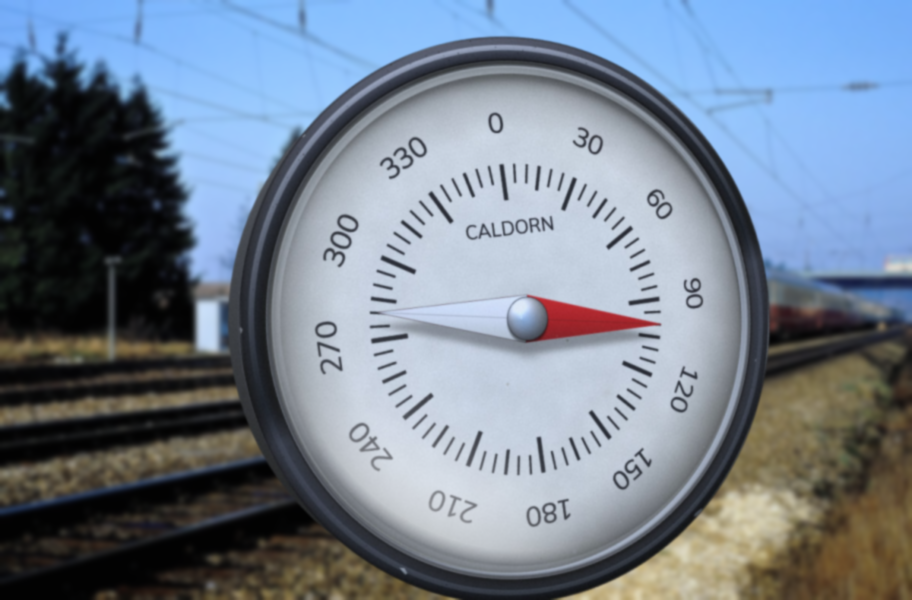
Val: 100
